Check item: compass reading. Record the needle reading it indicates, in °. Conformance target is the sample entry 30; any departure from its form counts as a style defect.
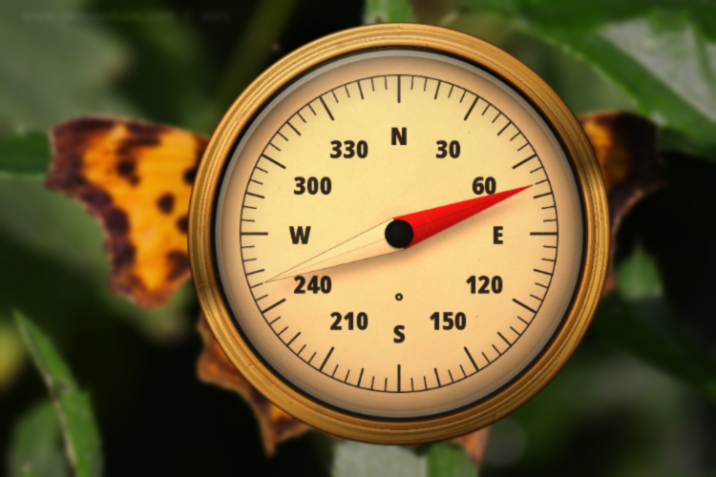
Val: 70
